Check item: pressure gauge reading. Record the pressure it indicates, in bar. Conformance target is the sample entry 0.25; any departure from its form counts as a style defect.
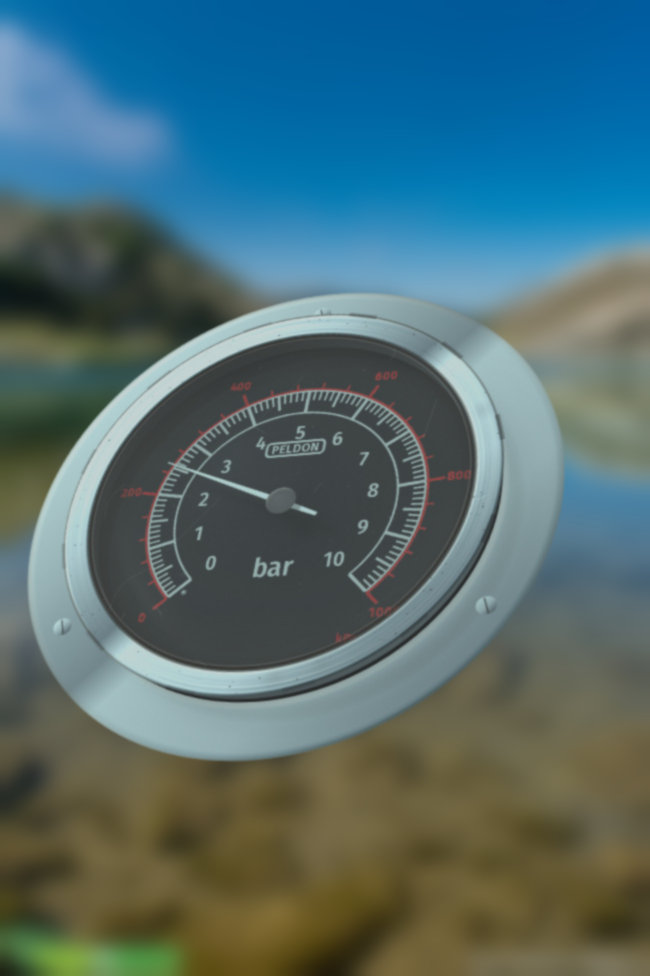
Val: 2.5
